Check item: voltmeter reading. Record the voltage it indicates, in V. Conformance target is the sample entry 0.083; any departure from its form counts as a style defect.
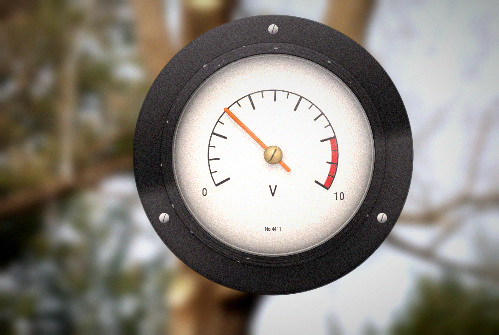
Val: 3
